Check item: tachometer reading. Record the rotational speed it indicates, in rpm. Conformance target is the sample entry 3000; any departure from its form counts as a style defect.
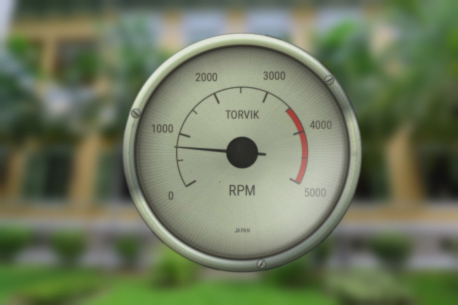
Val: 750
